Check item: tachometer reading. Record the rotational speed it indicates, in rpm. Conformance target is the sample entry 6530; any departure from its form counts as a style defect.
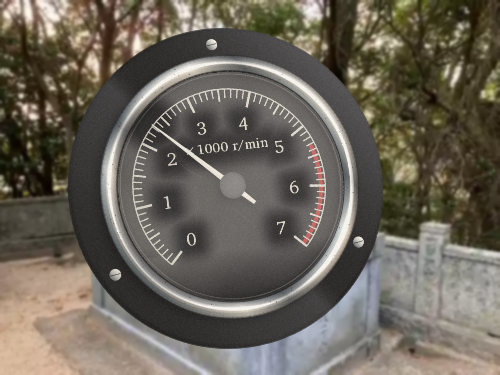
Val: 2300
